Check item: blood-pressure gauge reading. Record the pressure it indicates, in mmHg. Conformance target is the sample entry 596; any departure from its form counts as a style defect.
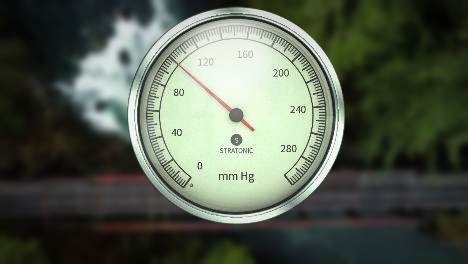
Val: 100
